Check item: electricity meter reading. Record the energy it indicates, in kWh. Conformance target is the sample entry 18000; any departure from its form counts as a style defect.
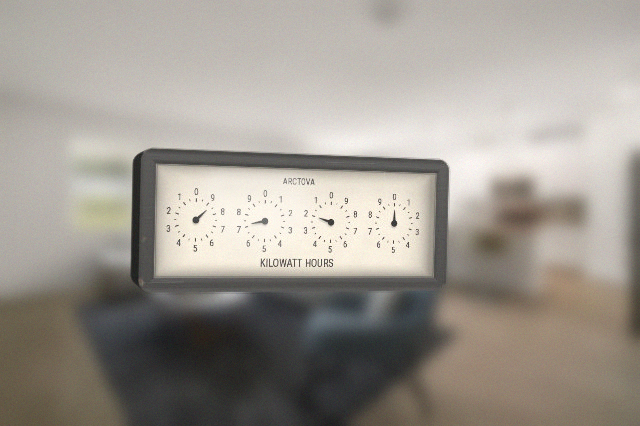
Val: 8720
